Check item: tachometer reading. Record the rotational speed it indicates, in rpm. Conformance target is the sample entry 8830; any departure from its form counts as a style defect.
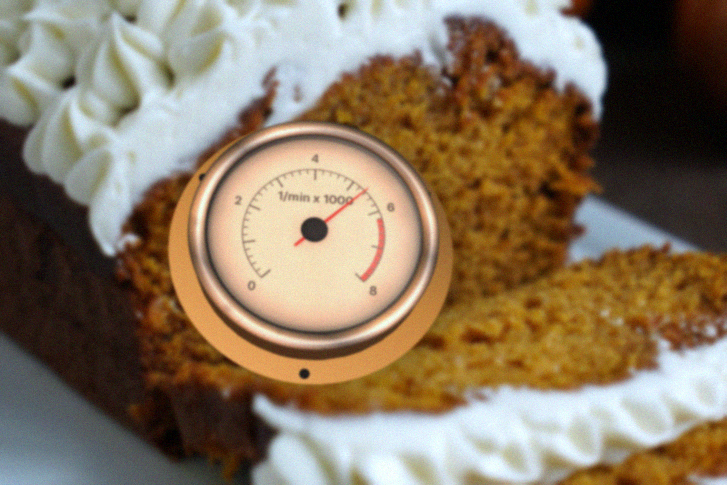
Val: 5400
